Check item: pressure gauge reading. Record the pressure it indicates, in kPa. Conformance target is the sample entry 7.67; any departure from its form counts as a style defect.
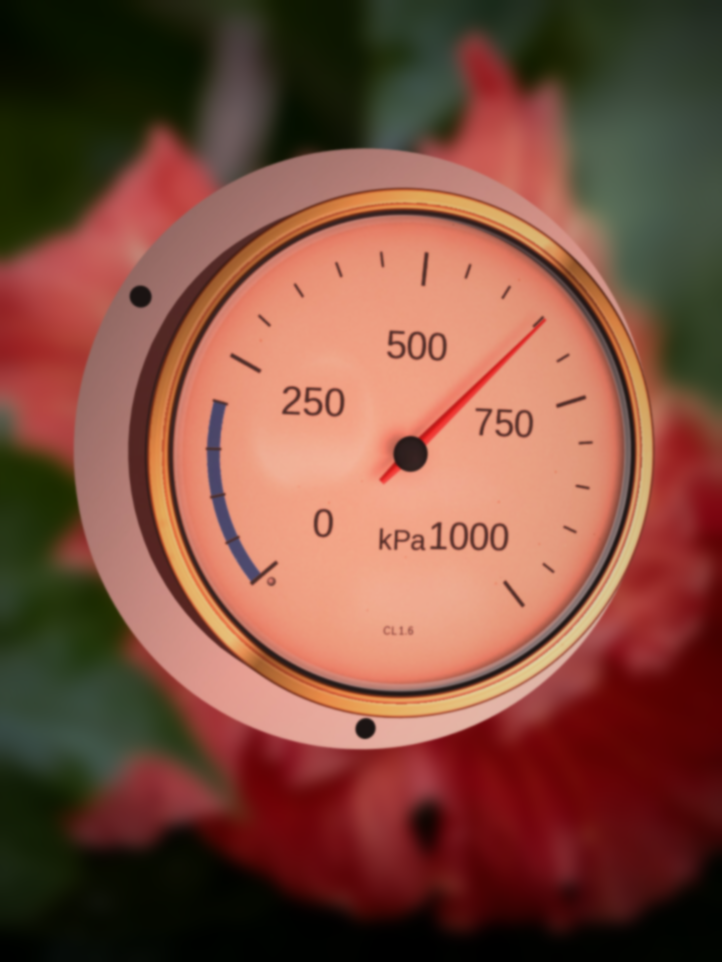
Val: 650
